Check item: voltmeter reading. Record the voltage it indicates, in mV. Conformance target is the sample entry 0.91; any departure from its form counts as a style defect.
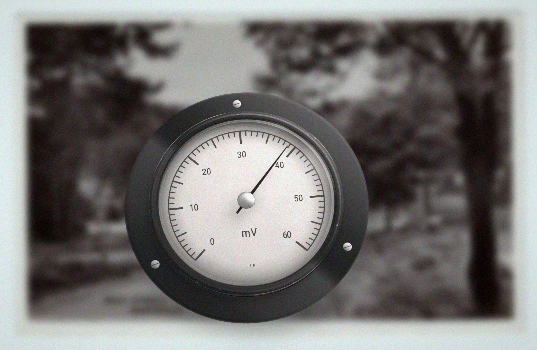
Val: 39
